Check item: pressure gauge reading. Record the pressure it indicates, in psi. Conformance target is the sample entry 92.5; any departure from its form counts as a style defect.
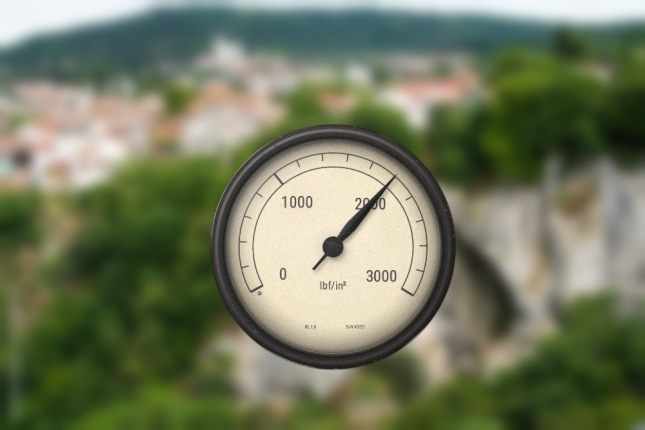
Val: 2000
